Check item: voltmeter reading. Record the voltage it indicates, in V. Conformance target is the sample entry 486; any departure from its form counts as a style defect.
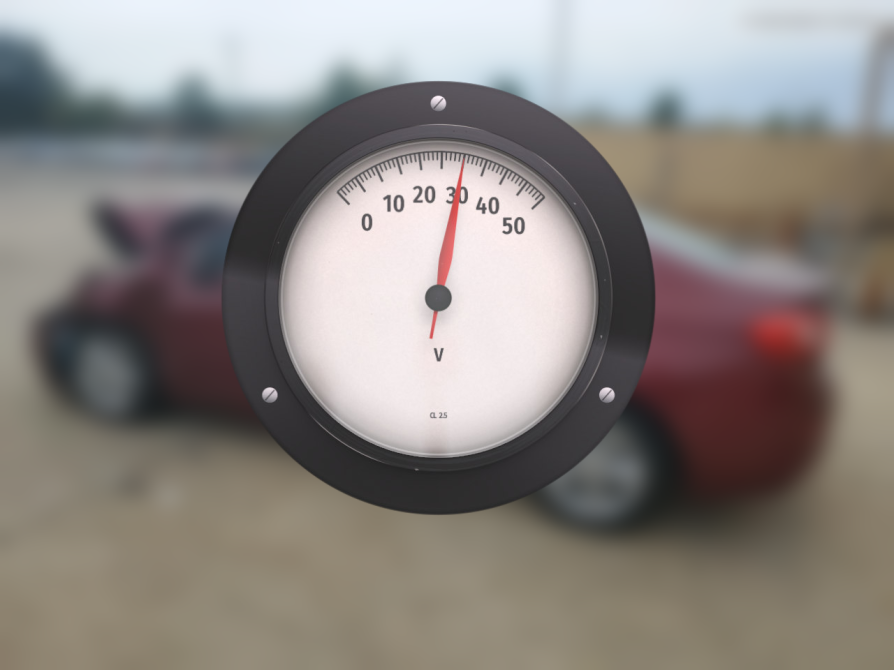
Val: 30
